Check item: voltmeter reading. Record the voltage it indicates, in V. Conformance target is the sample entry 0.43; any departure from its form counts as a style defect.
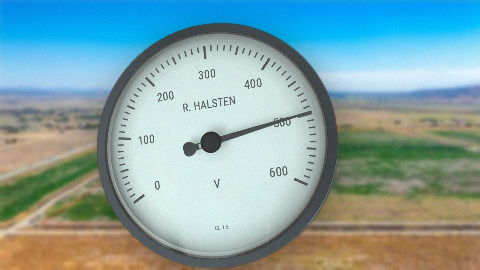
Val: 500
